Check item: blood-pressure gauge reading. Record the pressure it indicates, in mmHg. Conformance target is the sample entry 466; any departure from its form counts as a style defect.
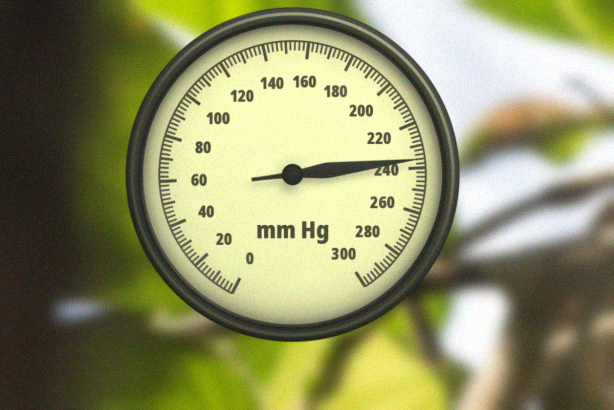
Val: 236
